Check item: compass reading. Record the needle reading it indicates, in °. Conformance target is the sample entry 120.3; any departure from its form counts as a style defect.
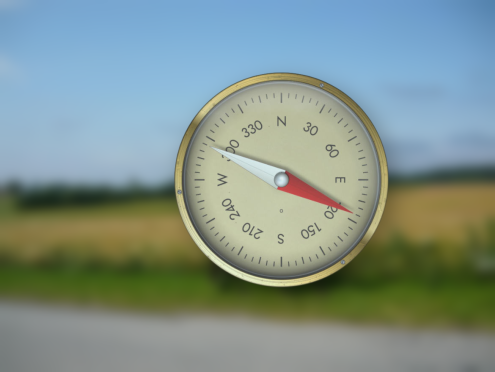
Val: 115
